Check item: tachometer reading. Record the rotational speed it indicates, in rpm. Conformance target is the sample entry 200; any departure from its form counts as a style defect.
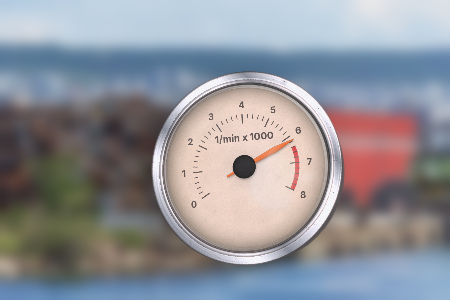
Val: 6200
